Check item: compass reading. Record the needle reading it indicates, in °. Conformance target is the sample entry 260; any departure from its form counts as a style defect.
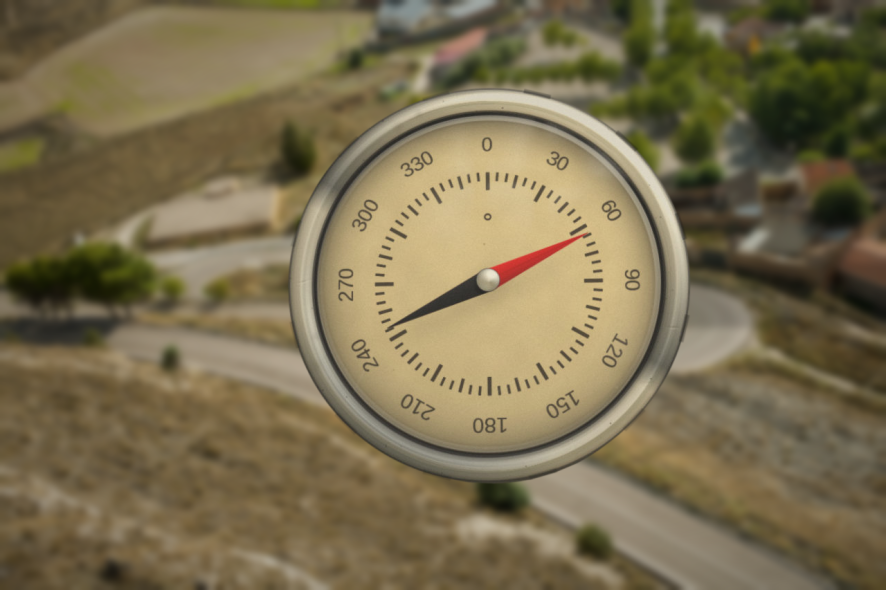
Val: 65
